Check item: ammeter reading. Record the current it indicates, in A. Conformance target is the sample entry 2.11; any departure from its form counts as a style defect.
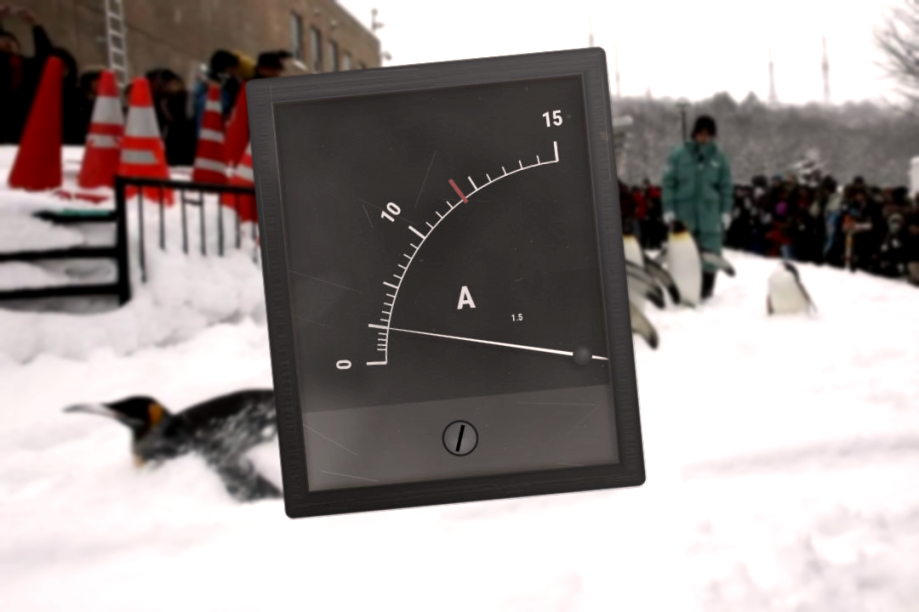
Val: 5
